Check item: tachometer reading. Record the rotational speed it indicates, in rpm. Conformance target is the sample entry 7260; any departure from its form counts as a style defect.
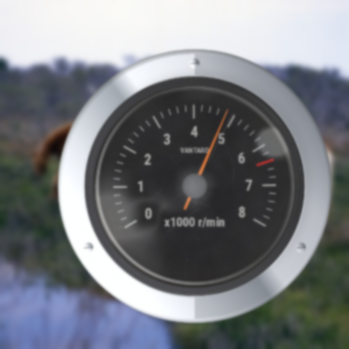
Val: 4800
